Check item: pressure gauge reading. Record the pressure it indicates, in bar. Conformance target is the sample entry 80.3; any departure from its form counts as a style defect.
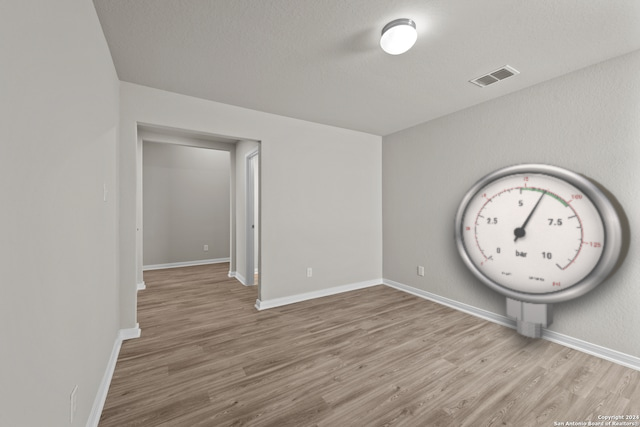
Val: 6
